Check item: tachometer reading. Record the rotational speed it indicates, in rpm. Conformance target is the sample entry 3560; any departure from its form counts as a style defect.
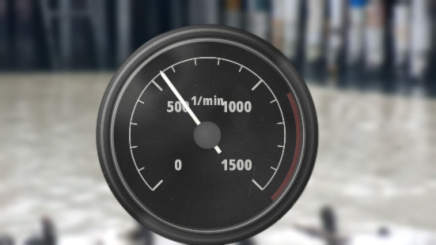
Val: 550
